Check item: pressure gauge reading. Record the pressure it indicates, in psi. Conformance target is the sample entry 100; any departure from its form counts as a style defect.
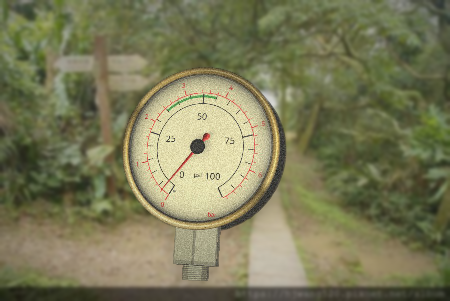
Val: 2.5
